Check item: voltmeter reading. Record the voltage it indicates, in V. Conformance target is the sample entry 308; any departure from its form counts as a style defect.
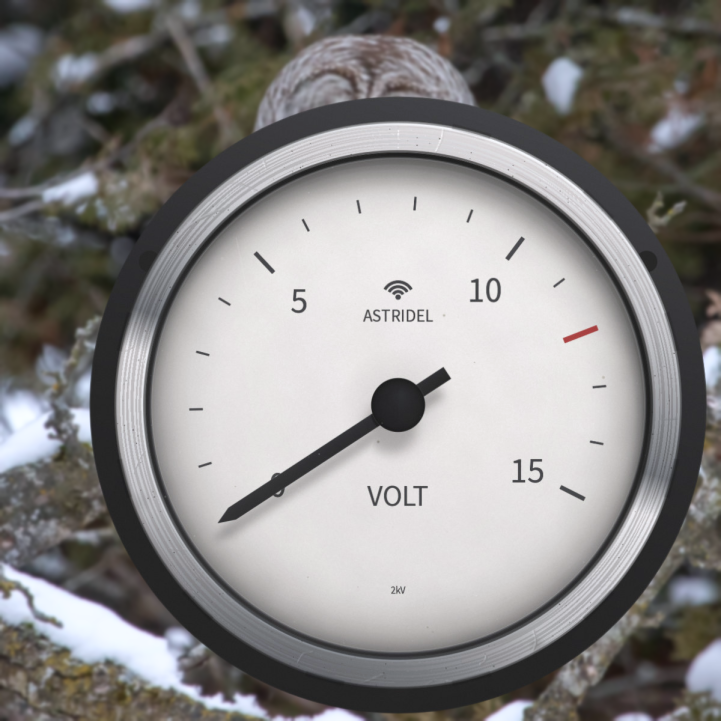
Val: 0
